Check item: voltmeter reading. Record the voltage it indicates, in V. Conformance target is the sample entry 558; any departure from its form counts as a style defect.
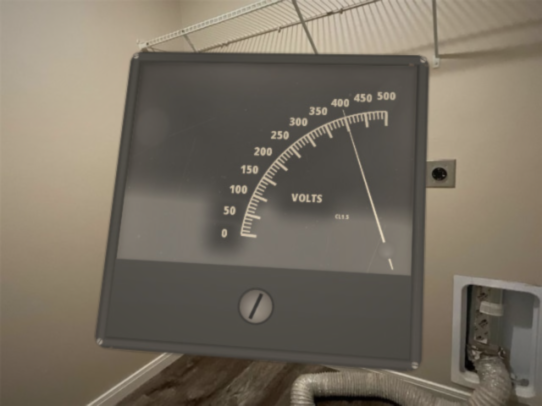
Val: 400
